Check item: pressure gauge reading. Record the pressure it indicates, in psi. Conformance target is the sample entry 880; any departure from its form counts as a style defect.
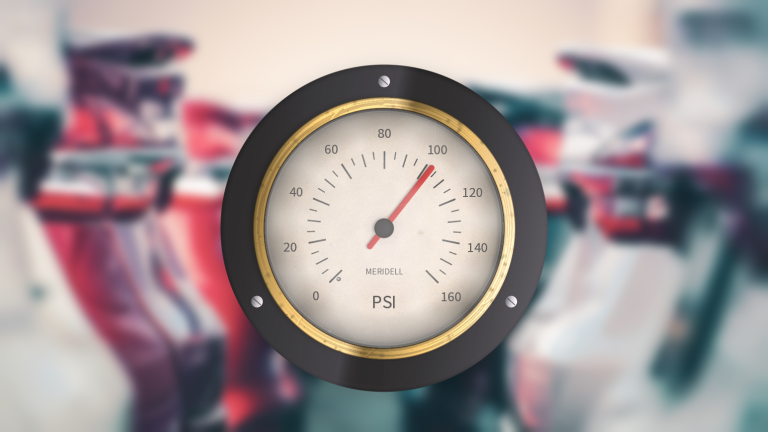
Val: 102.5
